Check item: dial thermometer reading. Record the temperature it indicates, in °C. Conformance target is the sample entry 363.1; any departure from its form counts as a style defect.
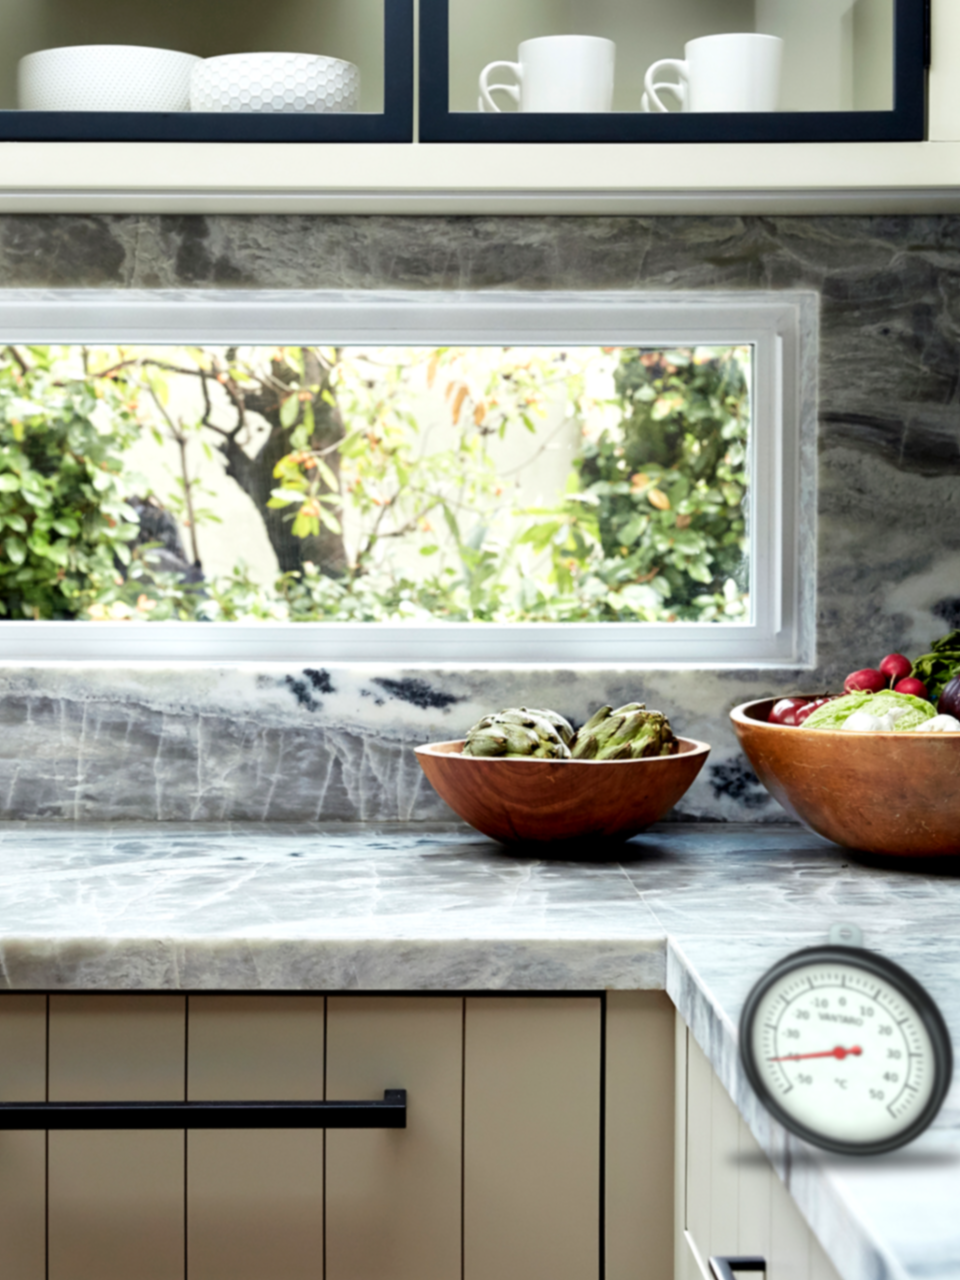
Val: -40
